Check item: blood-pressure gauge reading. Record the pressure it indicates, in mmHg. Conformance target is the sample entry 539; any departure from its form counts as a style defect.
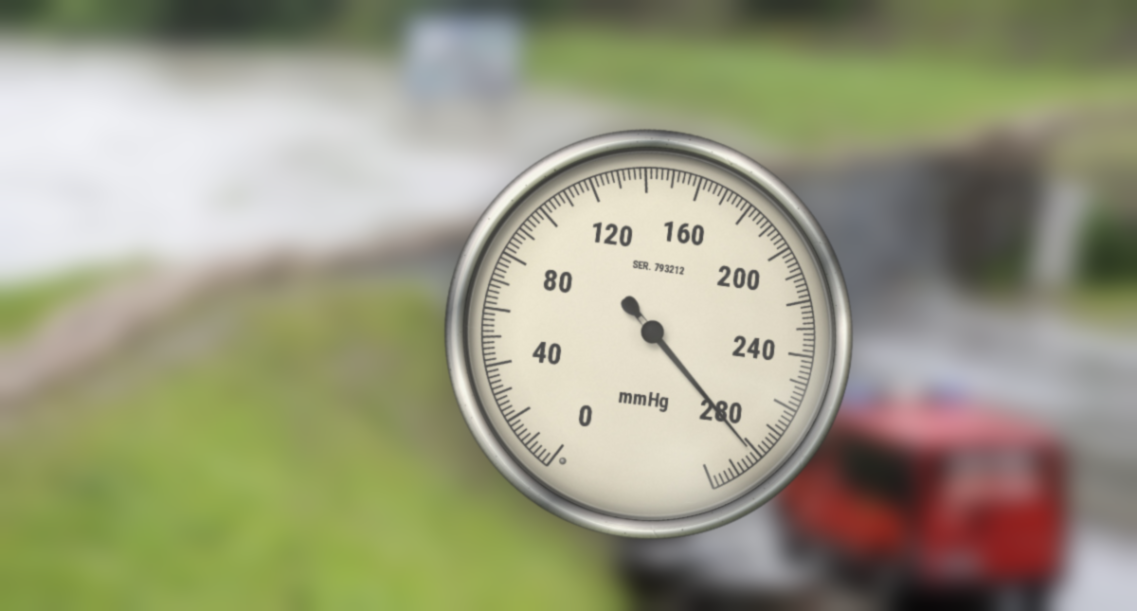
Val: 282
